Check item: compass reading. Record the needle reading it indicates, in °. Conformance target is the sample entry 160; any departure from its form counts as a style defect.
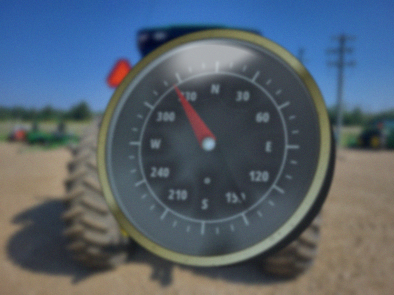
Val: 325
